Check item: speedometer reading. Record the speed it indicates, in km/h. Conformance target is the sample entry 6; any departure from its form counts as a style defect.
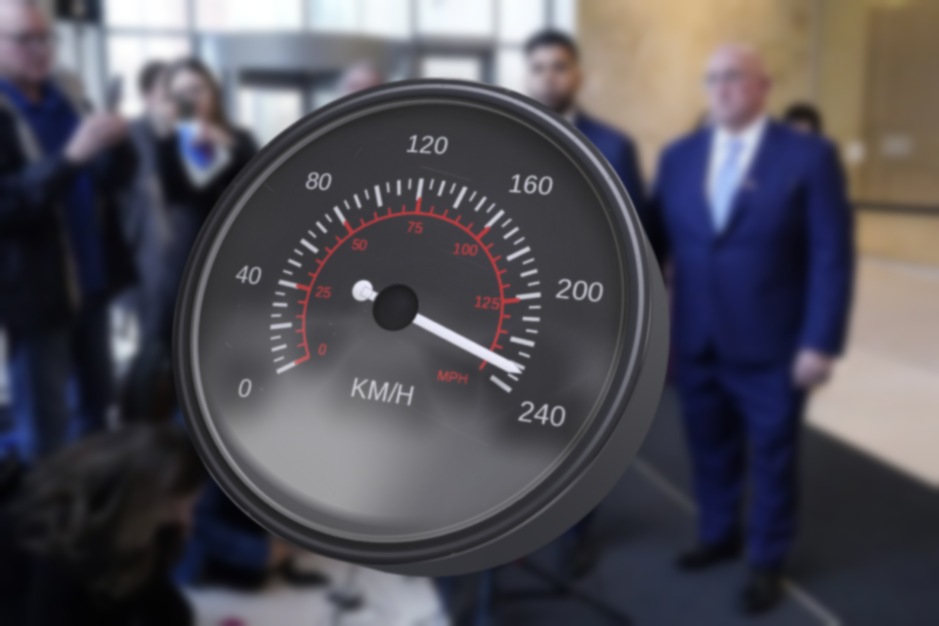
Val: 232.5
